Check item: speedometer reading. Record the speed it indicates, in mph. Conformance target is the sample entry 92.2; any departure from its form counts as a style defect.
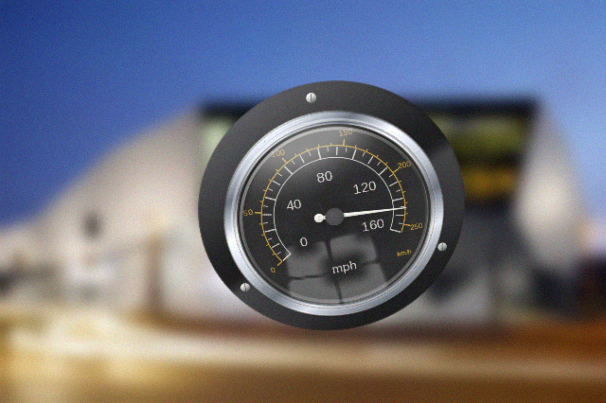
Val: 145
